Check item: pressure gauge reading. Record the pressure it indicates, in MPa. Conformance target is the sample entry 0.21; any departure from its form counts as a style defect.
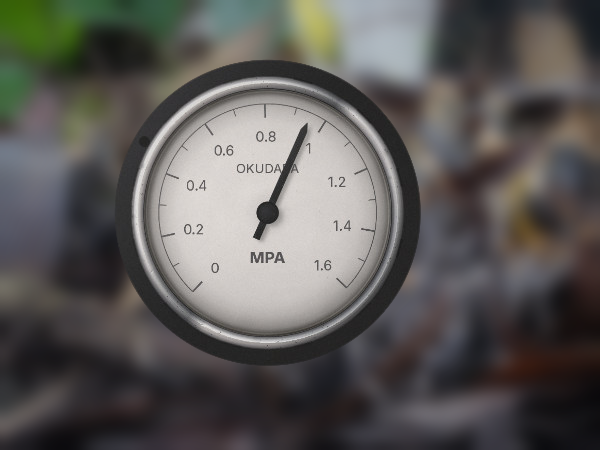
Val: 0.95
